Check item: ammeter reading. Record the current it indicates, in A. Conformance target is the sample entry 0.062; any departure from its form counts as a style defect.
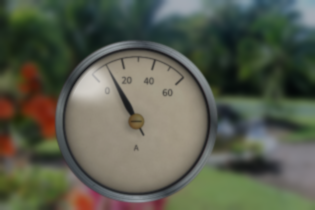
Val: 10
